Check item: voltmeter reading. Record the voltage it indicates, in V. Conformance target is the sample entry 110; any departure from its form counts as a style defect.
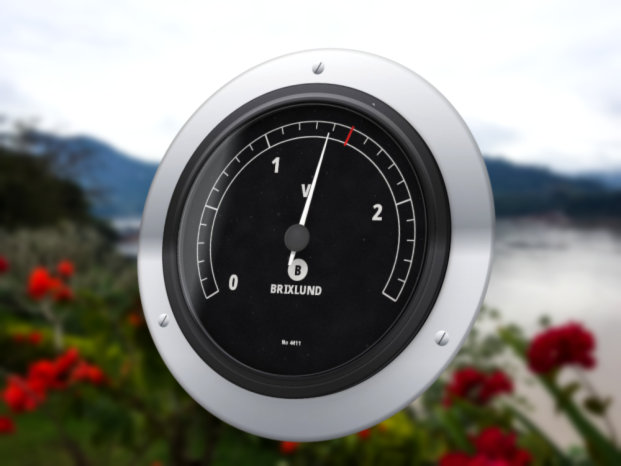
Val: 1.4
